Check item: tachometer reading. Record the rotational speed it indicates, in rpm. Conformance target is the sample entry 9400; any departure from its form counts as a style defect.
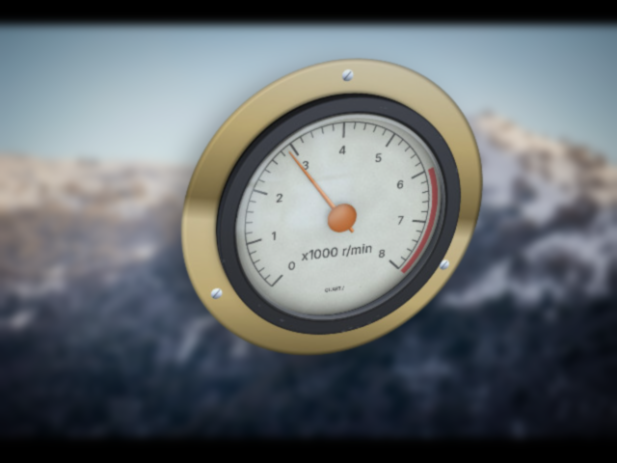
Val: 2900
